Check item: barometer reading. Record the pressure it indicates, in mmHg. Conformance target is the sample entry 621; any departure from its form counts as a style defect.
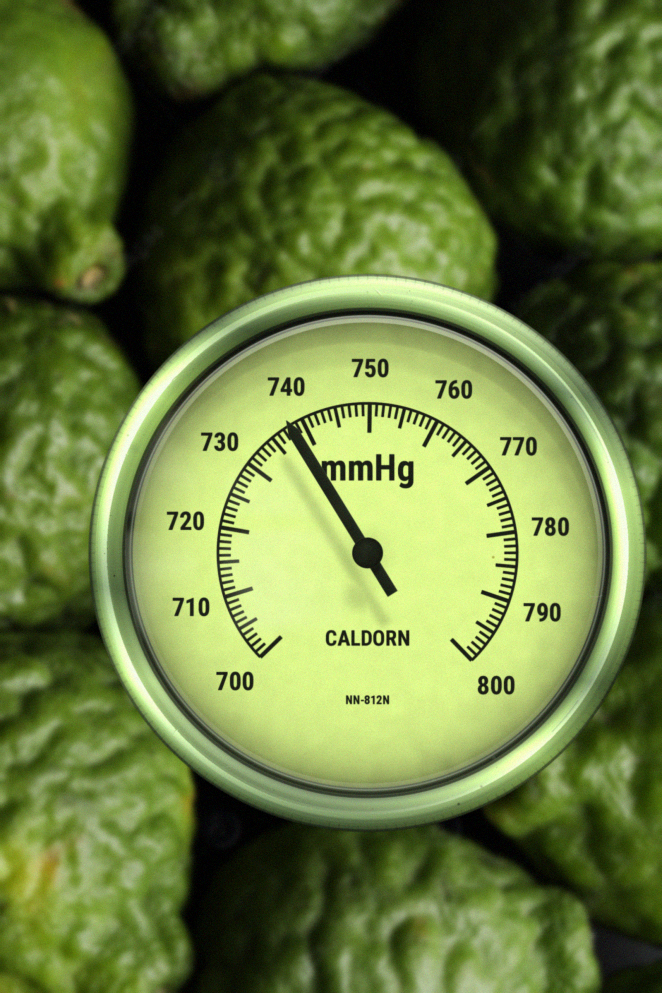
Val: 738
